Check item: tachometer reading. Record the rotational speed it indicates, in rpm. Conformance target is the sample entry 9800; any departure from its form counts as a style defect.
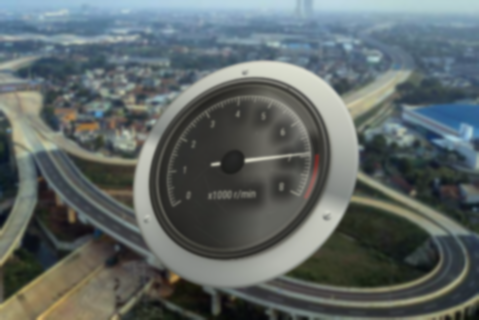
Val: 7000
